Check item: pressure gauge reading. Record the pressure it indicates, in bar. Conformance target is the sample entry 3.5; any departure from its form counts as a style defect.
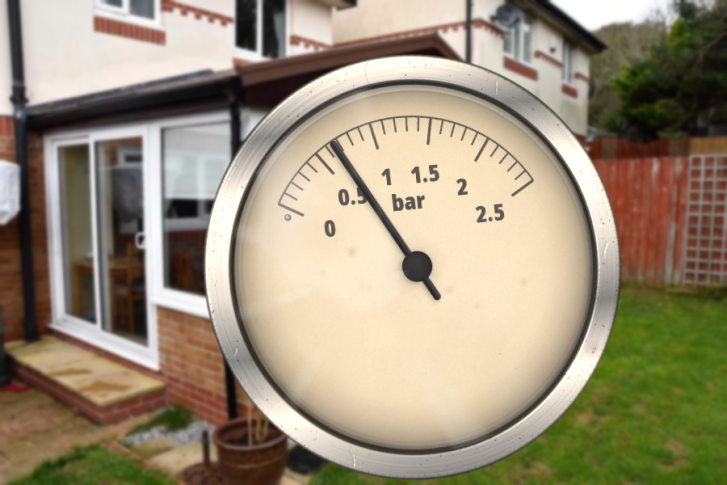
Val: 0.65
